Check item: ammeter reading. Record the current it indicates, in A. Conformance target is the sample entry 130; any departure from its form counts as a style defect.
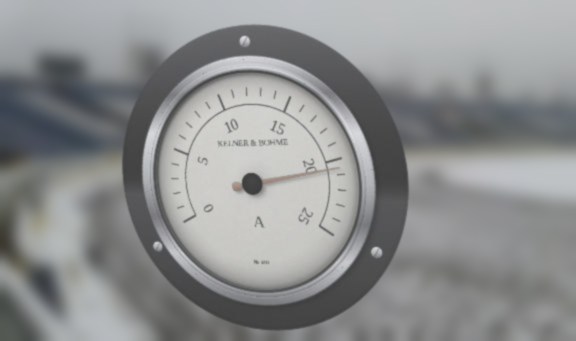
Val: 20.5
